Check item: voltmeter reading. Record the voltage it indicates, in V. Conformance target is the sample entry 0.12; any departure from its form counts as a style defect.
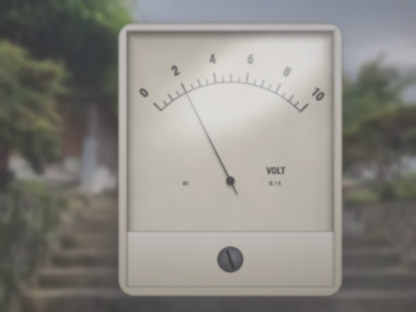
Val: 2
